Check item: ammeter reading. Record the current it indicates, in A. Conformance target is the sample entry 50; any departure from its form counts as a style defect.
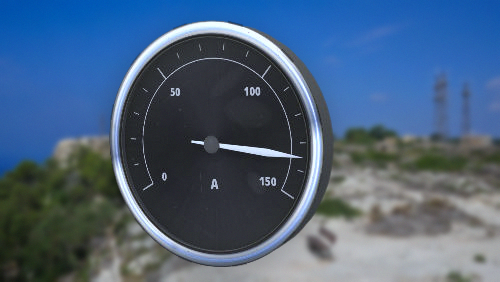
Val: 135
